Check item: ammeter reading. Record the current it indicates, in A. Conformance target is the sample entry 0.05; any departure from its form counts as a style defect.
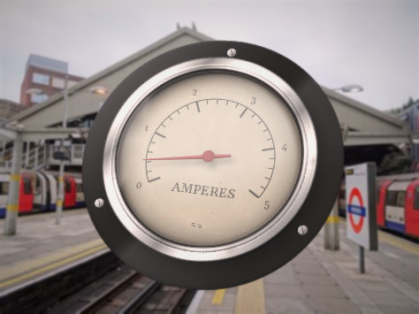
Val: 0.4
